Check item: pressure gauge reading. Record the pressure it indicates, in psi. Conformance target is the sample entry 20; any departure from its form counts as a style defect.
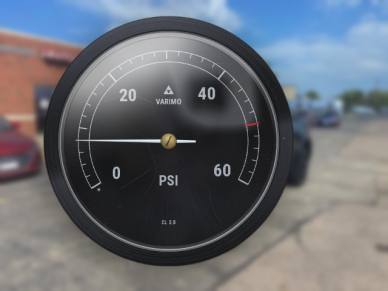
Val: 8
